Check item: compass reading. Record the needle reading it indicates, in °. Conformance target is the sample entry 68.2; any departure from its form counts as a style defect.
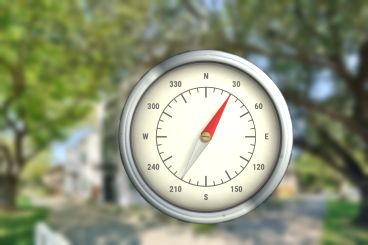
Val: 30
